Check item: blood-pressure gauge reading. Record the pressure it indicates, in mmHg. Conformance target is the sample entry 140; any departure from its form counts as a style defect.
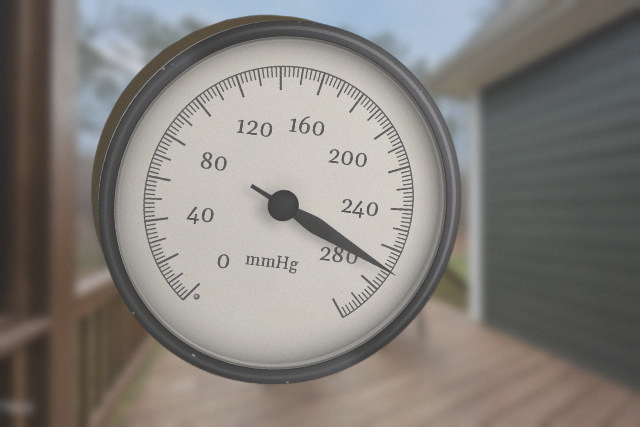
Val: 270
